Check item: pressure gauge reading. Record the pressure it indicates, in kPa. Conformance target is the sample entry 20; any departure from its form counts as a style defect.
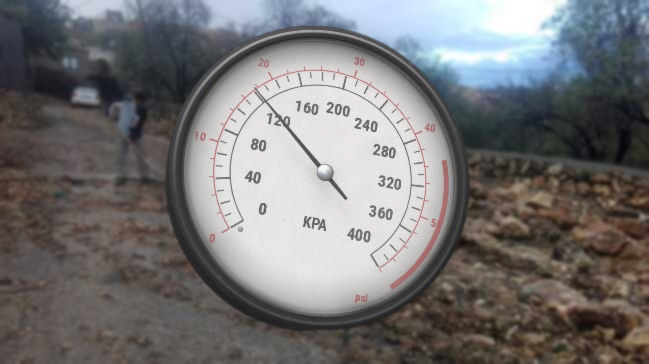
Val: 120
